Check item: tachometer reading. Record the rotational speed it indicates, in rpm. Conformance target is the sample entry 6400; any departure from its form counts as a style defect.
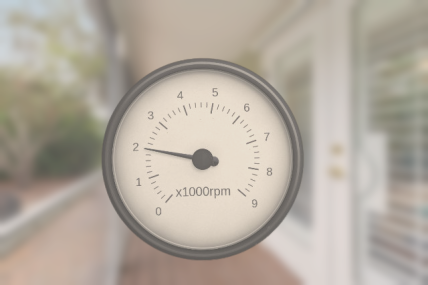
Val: 2000
